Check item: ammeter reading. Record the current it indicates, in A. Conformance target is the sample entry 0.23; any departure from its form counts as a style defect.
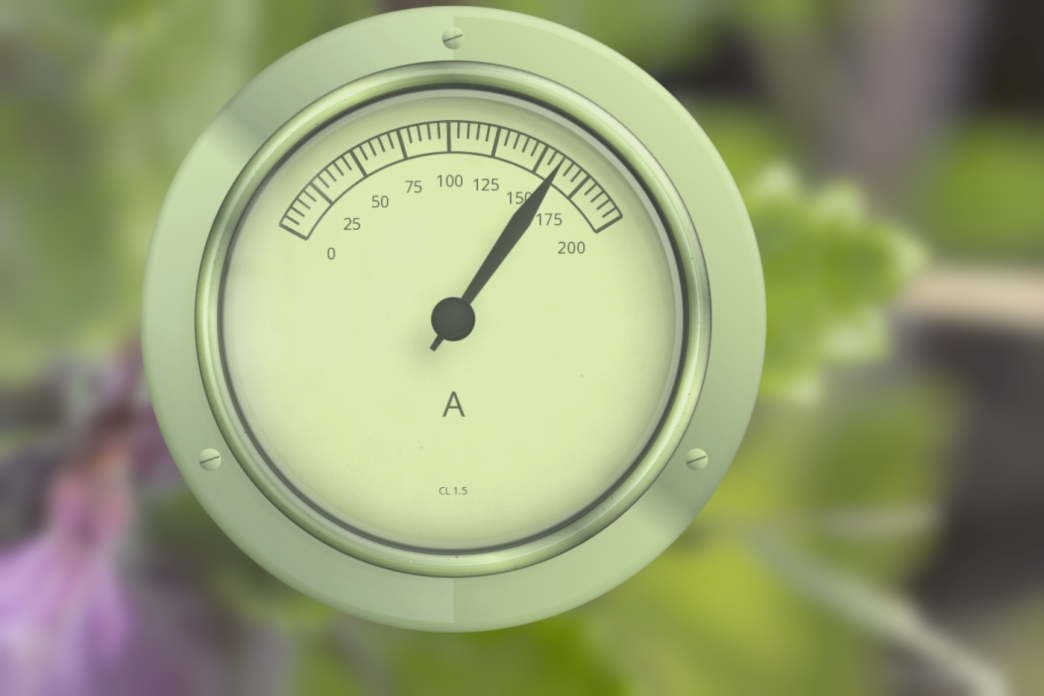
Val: 160
